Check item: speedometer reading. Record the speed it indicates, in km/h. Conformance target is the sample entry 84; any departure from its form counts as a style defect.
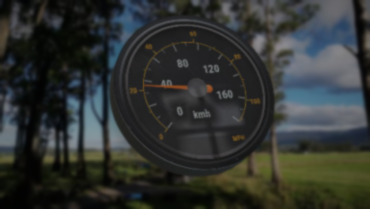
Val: 35
